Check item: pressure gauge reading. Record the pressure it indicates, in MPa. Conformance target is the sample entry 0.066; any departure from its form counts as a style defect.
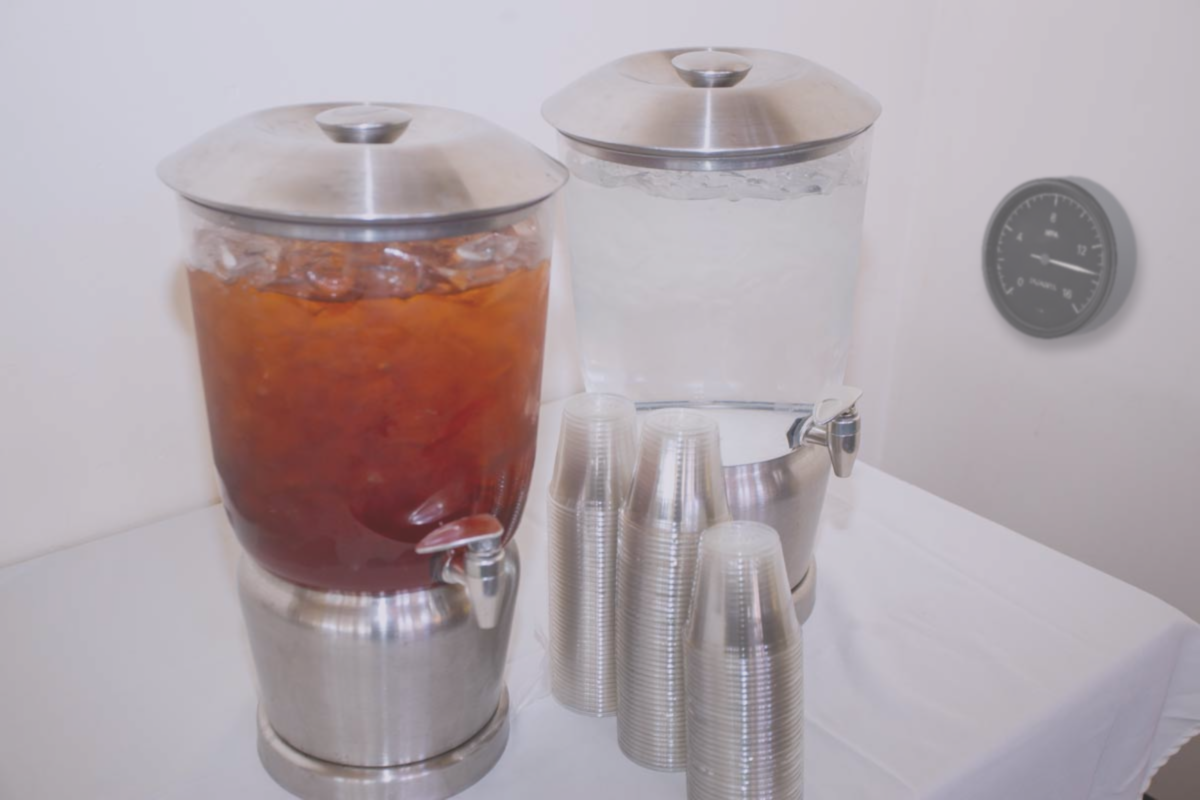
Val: 13.5
